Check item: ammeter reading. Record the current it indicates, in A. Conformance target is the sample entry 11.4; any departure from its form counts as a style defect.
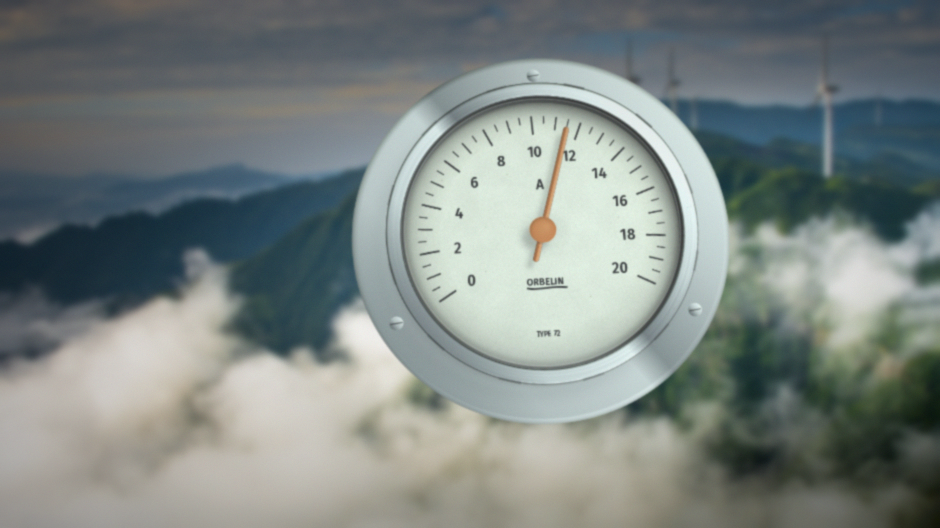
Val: 11.5
